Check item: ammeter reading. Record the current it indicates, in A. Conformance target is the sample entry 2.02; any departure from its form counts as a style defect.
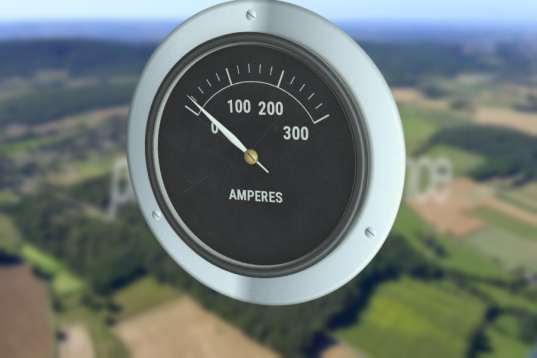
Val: 20
